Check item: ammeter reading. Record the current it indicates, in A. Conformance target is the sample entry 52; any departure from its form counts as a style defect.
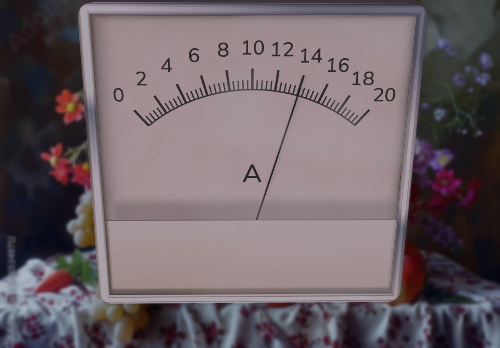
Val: 14
